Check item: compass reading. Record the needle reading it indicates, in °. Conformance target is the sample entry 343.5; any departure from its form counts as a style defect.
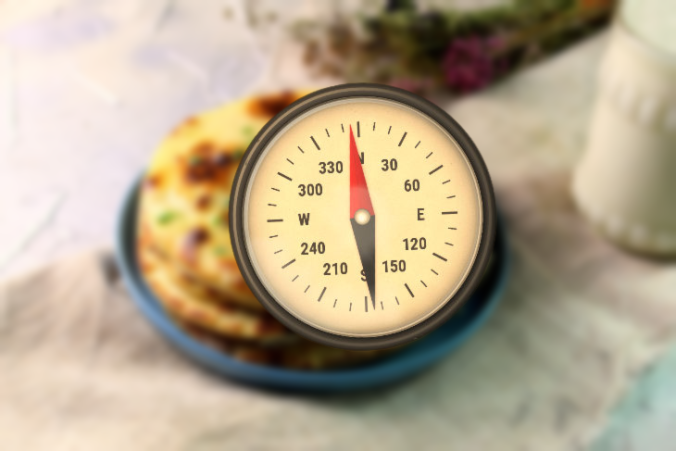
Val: 355
